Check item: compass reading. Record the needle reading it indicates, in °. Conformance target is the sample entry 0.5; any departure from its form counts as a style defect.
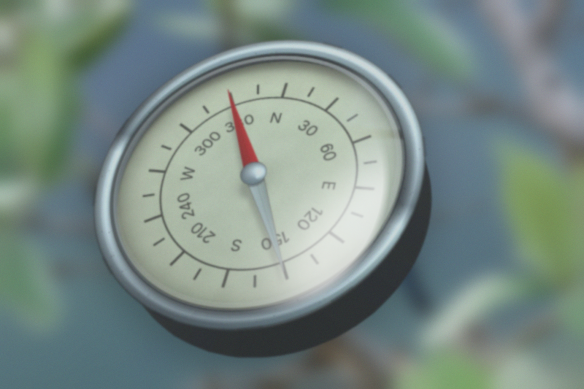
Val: 330
